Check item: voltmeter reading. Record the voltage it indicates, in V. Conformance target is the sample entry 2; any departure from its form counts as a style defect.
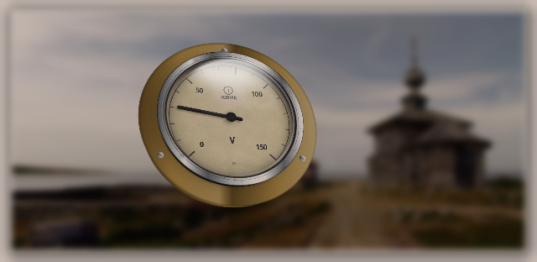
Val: 30
